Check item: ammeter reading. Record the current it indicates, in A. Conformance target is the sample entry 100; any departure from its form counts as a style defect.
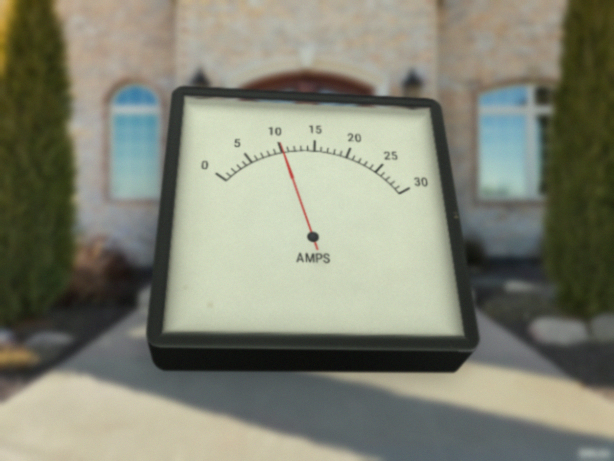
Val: 10
